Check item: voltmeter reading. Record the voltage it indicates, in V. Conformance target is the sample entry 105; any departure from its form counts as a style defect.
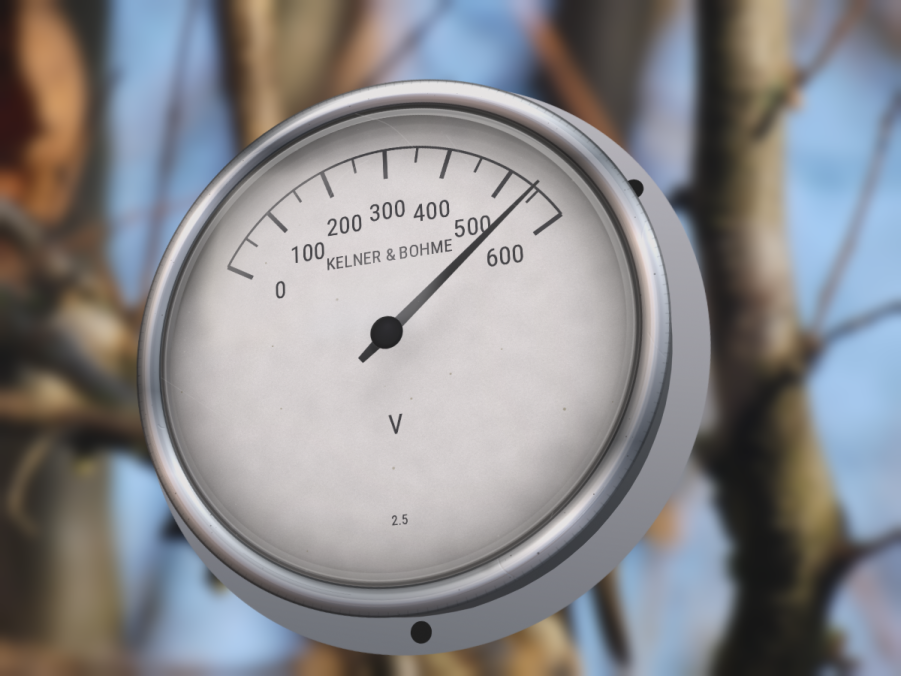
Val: 550
